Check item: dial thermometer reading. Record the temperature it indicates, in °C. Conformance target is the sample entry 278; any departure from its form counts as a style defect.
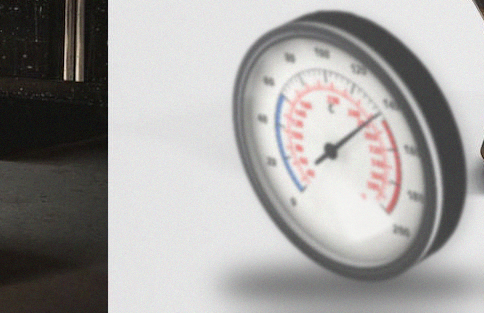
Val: 140
